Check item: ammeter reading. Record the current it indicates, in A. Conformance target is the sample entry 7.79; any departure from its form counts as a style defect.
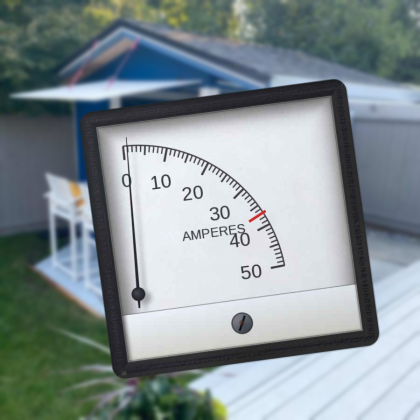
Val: 1
